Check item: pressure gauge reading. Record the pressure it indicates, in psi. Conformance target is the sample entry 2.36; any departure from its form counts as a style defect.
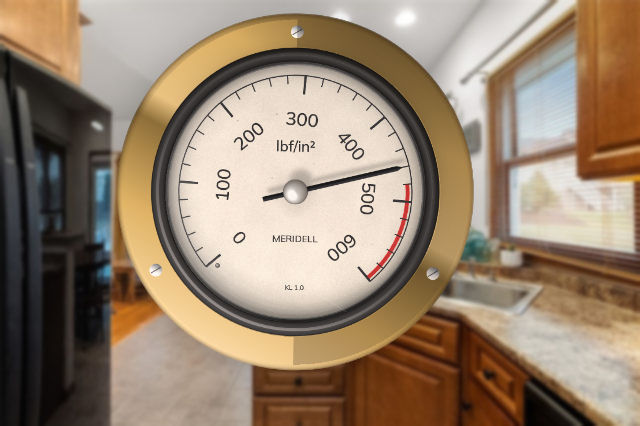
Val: 460
